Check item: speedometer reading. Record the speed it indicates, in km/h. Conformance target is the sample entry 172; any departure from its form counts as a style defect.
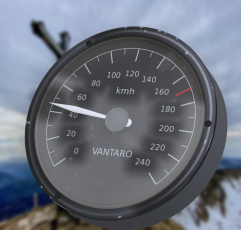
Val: 45
